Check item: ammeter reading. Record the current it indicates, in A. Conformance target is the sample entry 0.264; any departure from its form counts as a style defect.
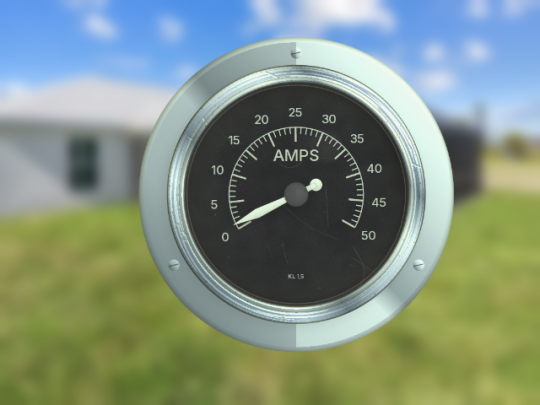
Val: 1
